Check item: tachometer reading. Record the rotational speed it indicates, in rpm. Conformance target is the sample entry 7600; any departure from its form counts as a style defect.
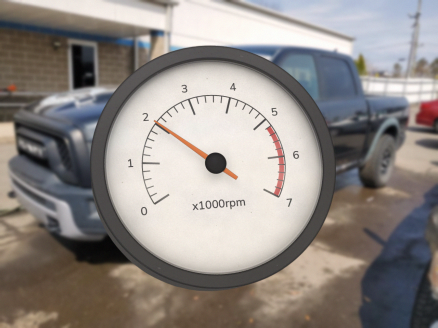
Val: 2000
